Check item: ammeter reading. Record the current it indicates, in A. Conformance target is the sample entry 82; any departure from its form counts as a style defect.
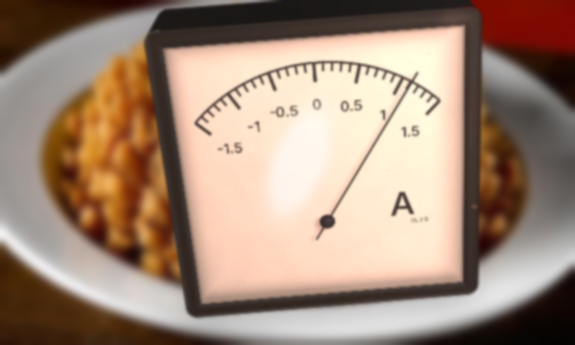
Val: 1.1
